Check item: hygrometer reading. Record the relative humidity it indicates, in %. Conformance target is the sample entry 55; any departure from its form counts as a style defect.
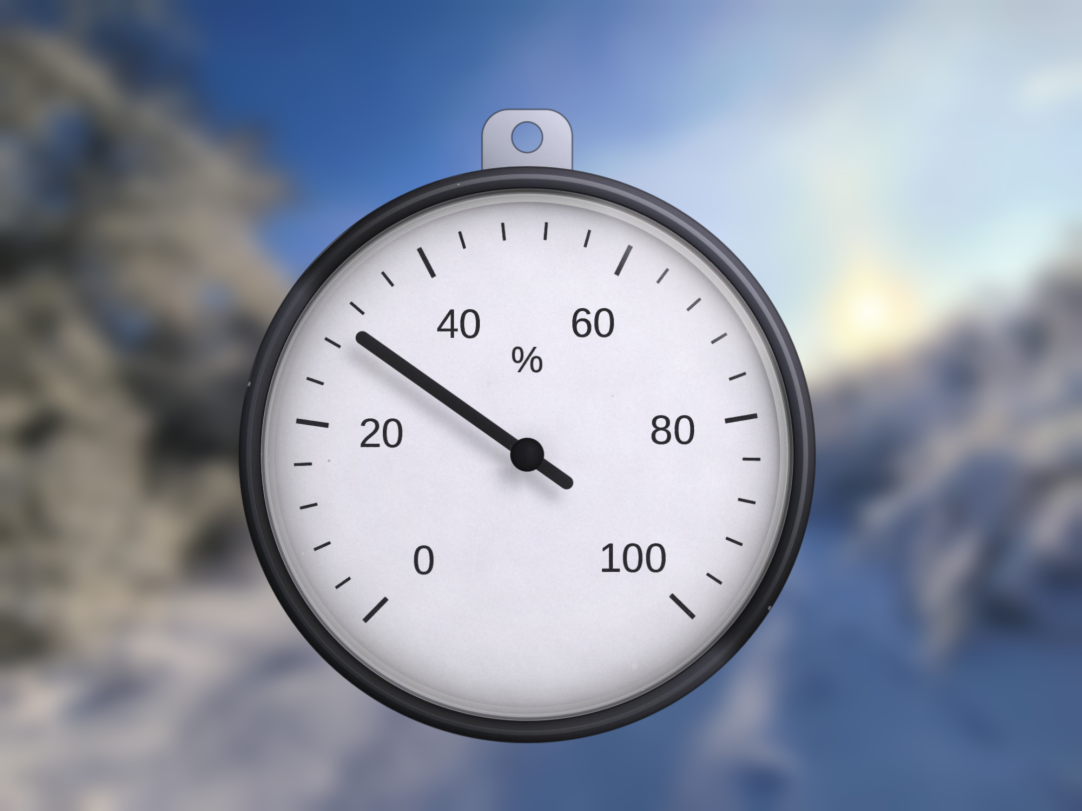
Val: 30
